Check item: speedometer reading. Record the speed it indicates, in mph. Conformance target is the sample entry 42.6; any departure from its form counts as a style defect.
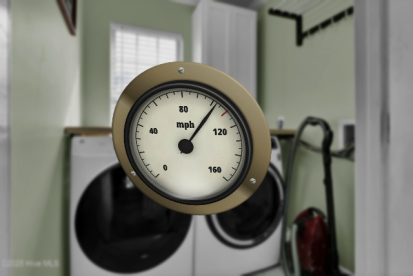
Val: 102.5
